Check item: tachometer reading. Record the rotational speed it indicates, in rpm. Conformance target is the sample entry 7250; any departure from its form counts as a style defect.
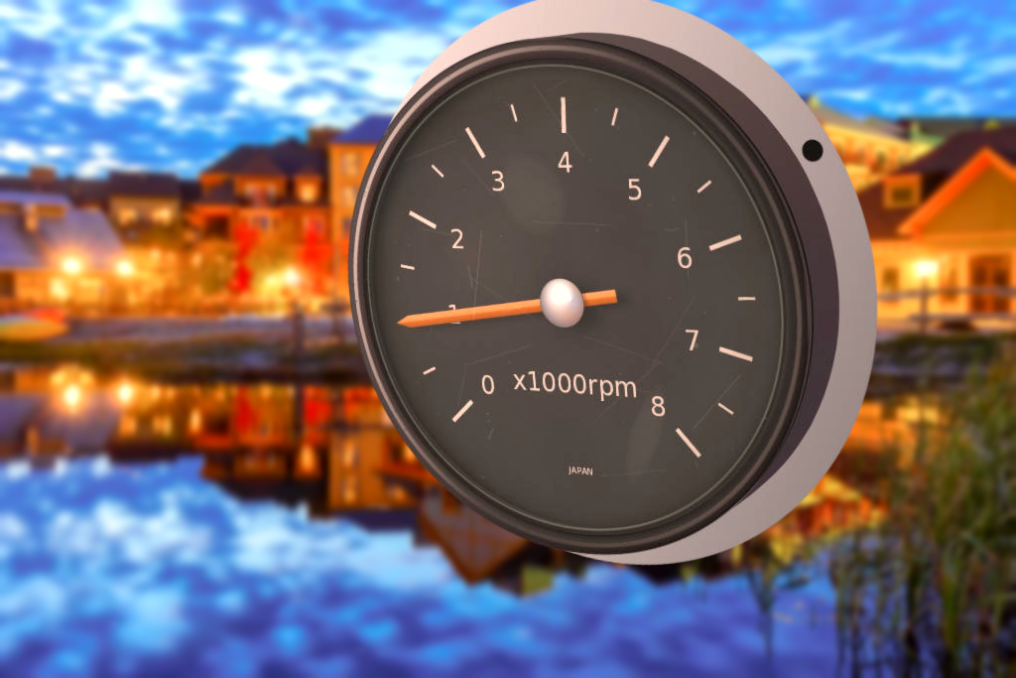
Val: 1000
